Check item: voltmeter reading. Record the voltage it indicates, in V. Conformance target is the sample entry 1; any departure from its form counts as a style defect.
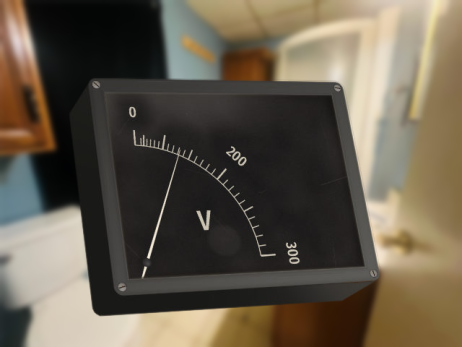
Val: 130
